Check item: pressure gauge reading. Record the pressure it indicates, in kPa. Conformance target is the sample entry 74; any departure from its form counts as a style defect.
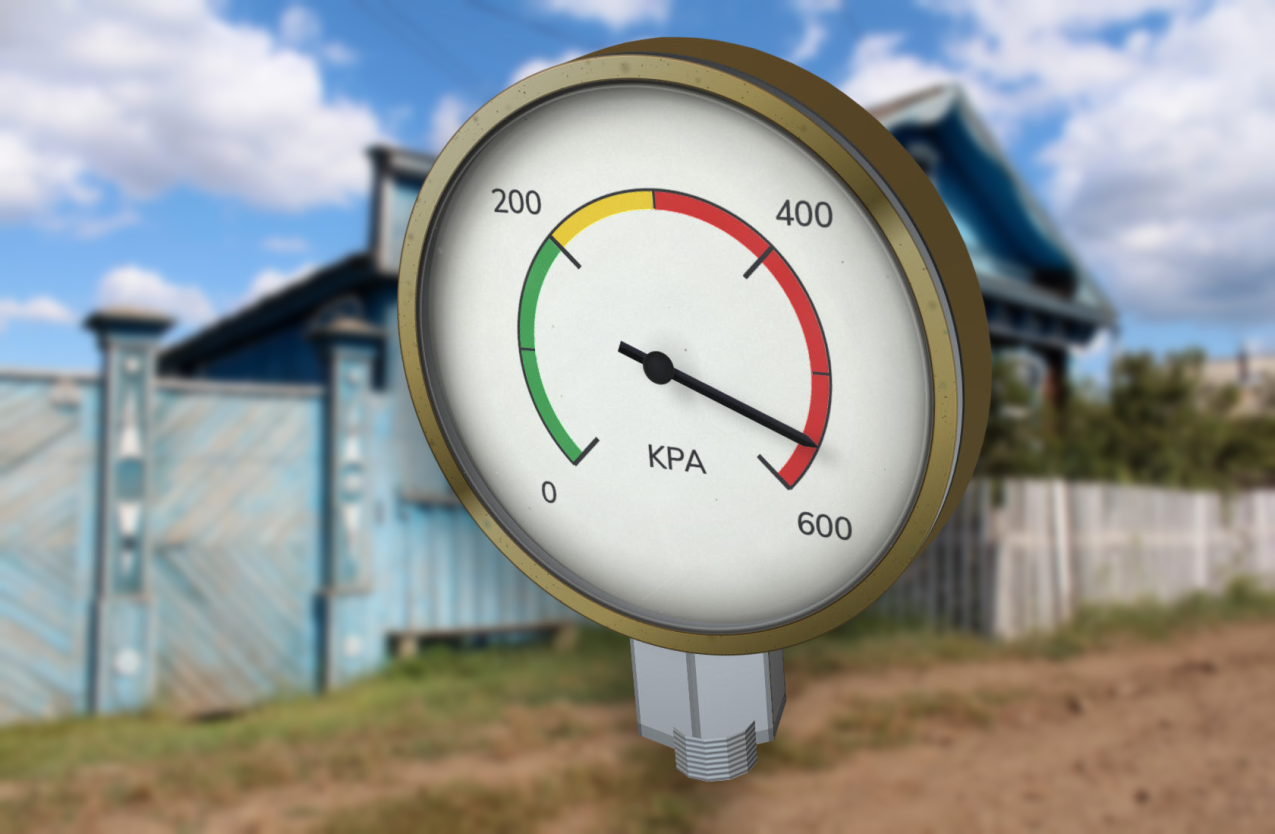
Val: 550
